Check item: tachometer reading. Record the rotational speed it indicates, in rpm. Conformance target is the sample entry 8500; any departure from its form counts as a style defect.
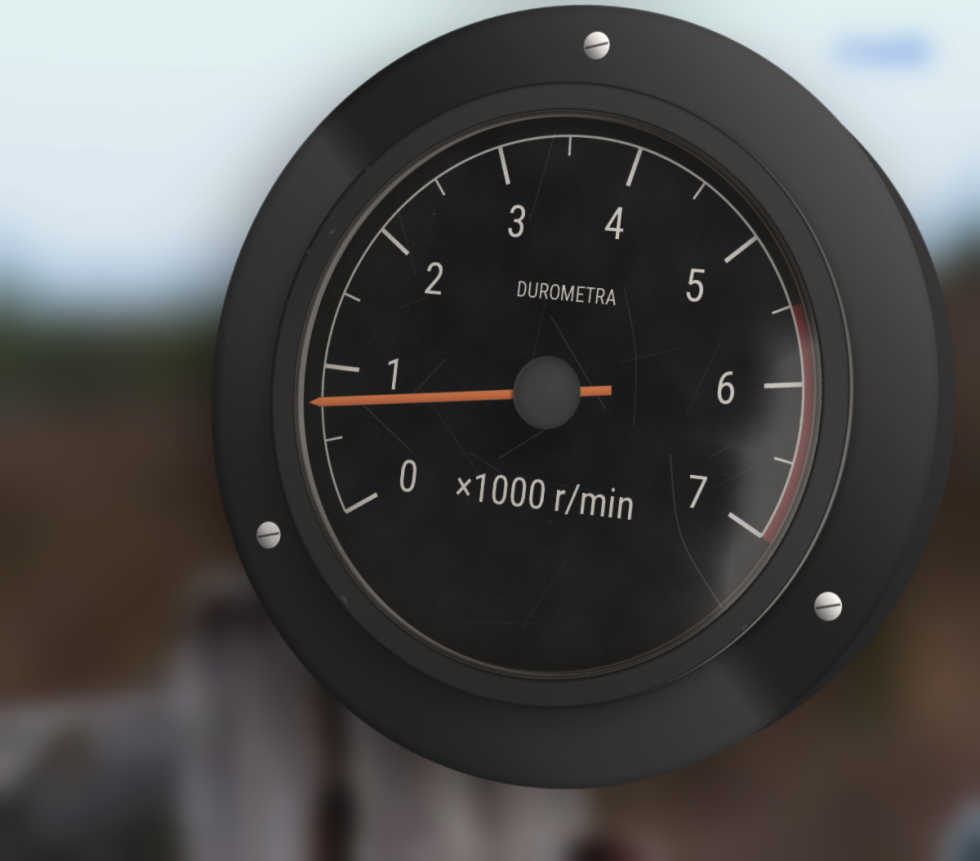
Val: 750
